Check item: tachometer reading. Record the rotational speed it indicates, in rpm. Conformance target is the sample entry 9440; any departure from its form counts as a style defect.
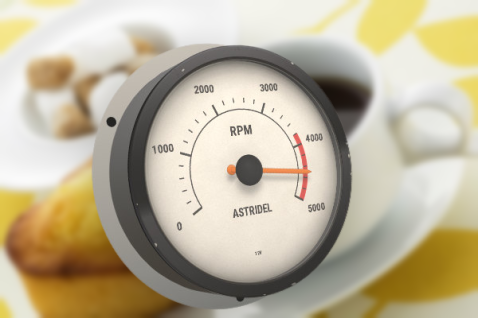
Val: 4500
